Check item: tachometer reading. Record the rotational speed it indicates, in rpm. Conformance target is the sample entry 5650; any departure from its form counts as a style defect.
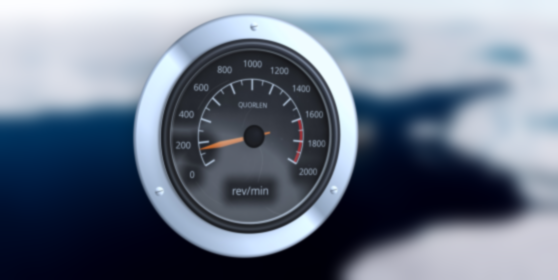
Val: 150
